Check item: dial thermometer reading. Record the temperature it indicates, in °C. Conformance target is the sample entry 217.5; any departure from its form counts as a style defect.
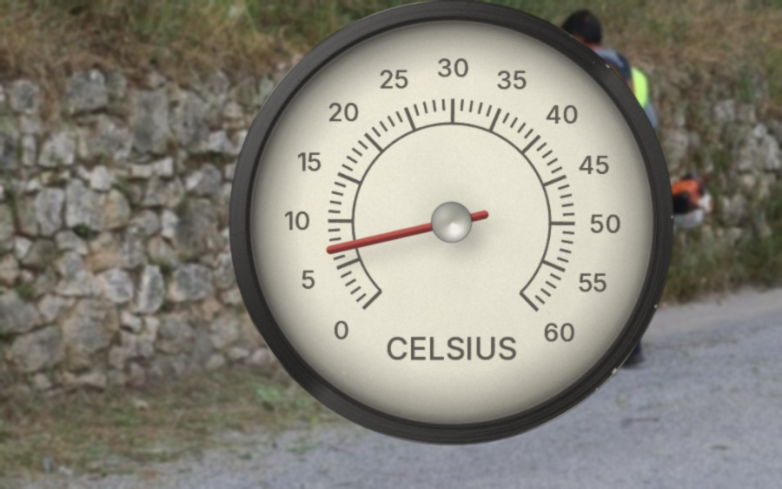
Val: 7
